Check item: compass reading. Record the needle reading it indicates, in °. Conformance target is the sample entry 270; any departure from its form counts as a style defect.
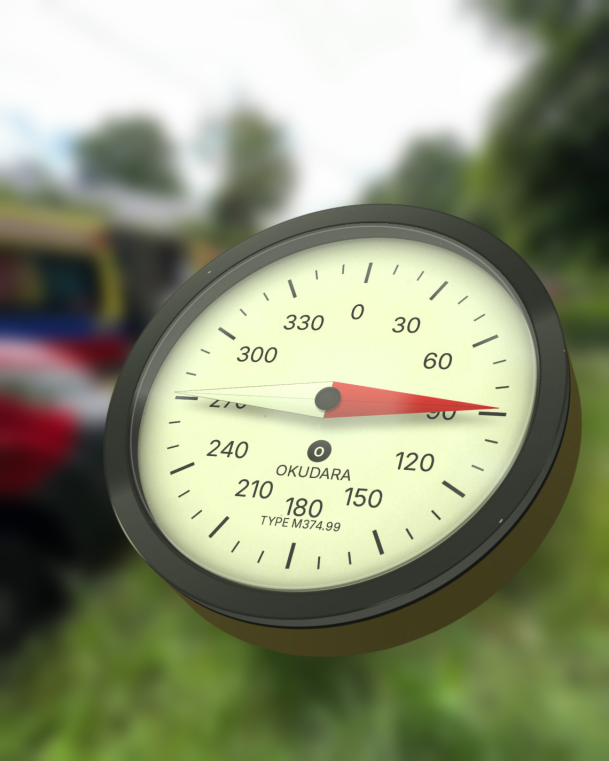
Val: 90
